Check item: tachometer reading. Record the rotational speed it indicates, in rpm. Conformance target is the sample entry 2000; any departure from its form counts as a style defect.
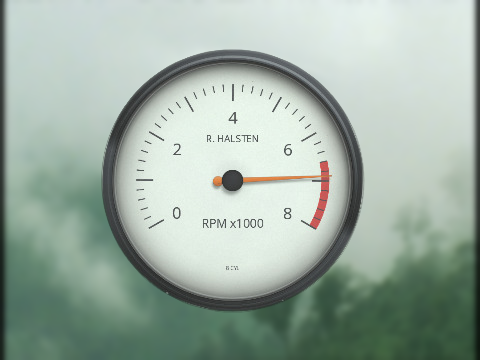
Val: 6900
